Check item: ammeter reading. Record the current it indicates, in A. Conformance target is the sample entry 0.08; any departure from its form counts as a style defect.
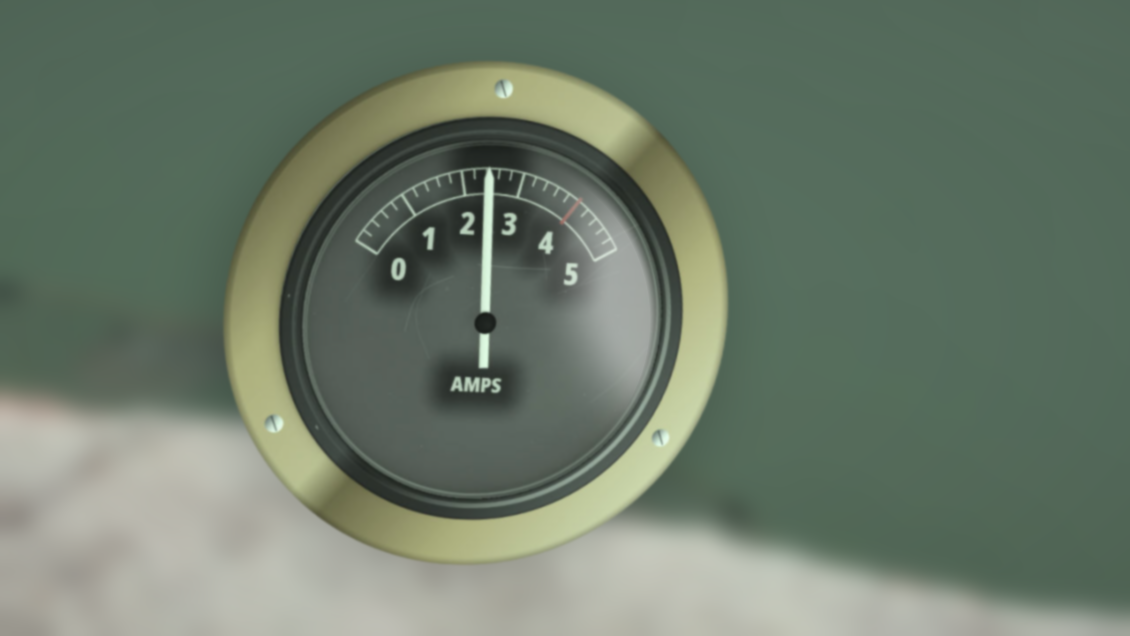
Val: 2.4
